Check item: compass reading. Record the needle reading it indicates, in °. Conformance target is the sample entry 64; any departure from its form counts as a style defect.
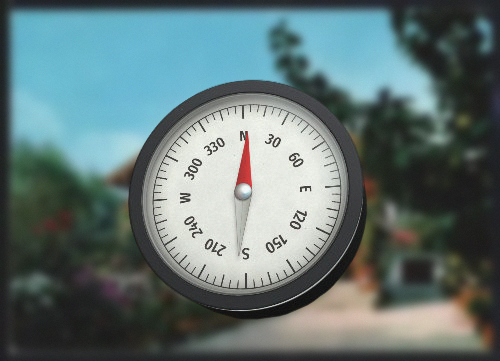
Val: 5
